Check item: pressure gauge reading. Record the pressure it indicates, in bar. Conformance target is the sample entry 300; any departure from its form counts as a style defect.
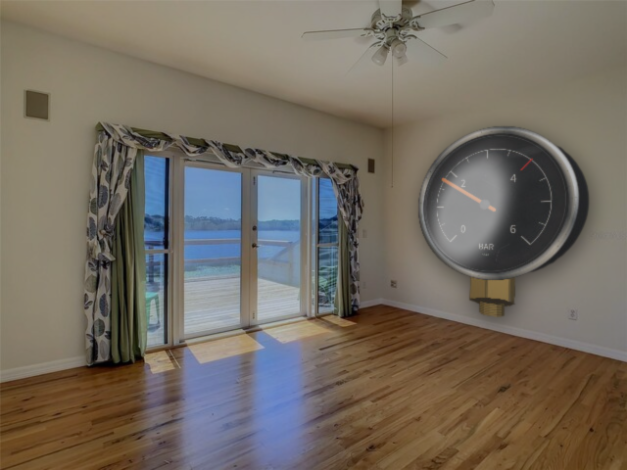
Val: 1.75
